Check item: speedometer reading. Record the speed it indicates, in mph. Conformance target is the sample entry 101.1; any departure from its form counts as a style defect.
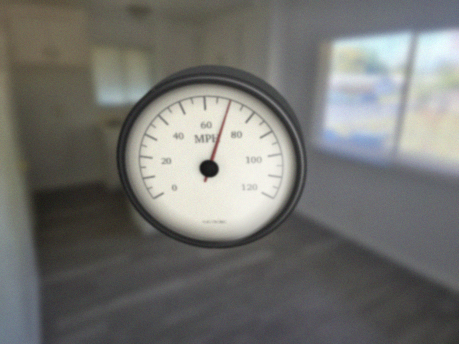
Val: 70
